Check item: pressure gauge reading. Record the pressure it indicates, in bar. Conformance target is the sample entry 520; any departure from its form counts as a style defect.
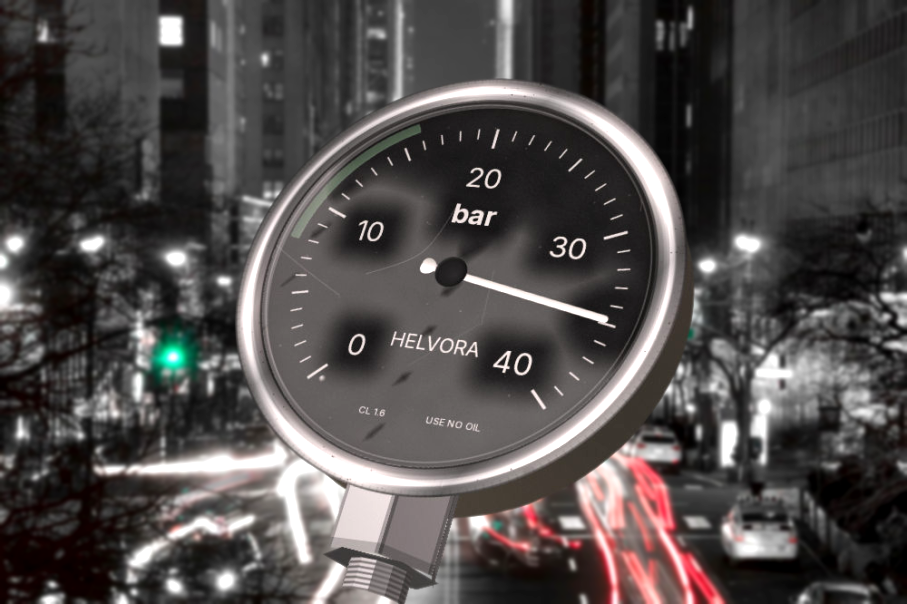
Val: 35
